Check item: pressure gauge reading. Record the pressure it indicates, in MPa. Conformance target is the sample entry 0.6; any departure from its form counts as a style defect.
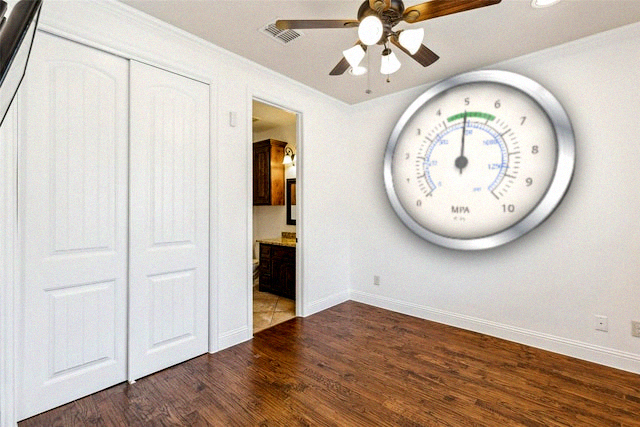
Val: 5
